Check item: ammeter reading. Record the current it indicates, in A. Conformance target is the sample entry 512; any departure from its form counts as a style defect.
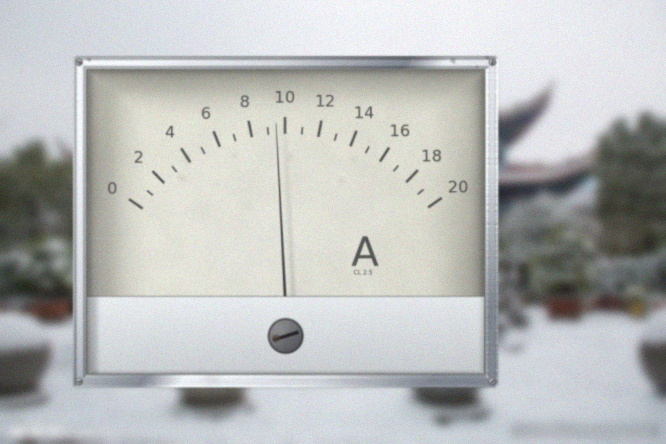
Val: 9.5
